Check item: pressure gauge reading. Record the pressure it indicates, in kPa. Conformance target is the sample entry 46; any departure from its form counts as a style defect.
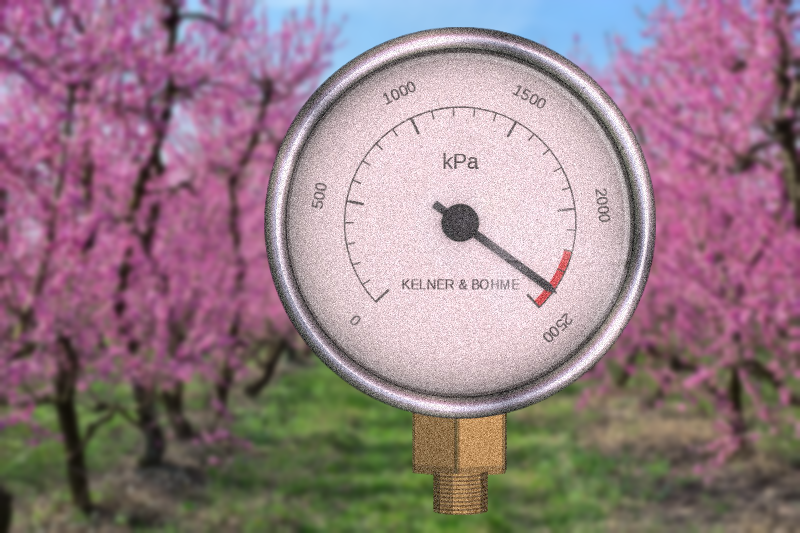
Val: 2400
